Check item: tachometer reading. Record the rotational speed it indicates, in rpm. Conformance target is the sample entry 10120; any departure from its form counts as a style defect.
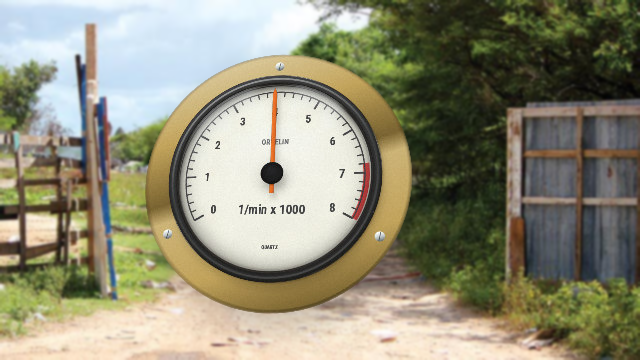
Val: 4000
